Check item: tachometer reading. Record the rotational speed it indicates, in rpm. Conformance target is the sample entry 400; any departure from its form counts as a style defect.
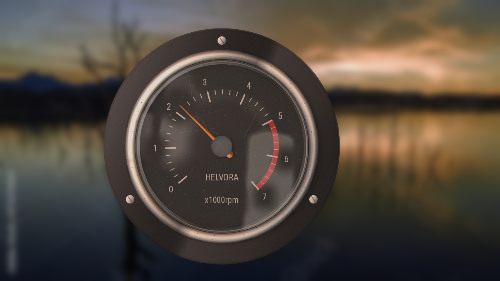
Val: 2200
